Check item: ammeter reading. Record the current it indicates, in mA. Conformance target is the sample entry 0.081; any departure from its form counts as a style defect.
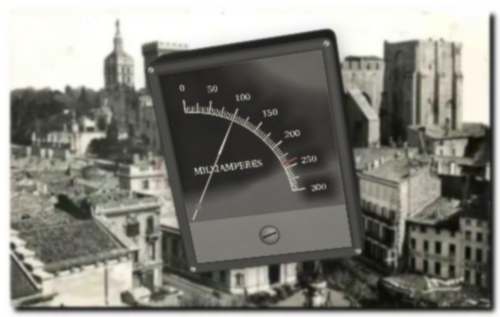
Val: 100
